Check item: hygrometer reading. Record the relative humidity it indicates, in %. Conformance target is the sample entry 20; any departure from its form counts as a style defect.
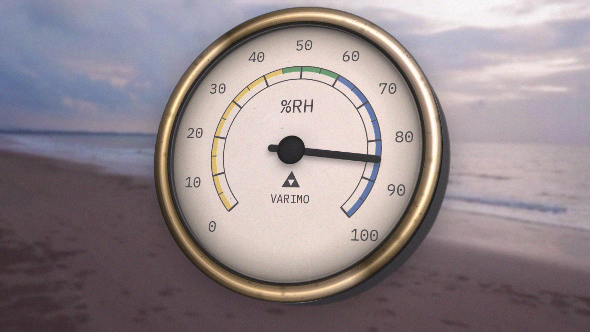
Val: 85
